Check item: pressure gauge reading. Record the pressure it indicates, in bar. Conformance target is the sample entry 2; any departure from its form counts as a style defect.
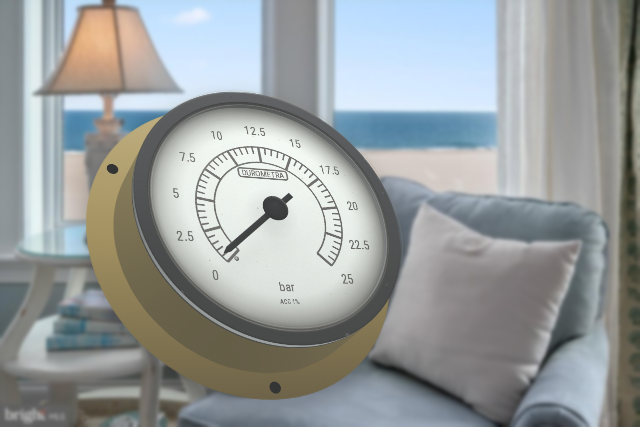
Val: 0.5
